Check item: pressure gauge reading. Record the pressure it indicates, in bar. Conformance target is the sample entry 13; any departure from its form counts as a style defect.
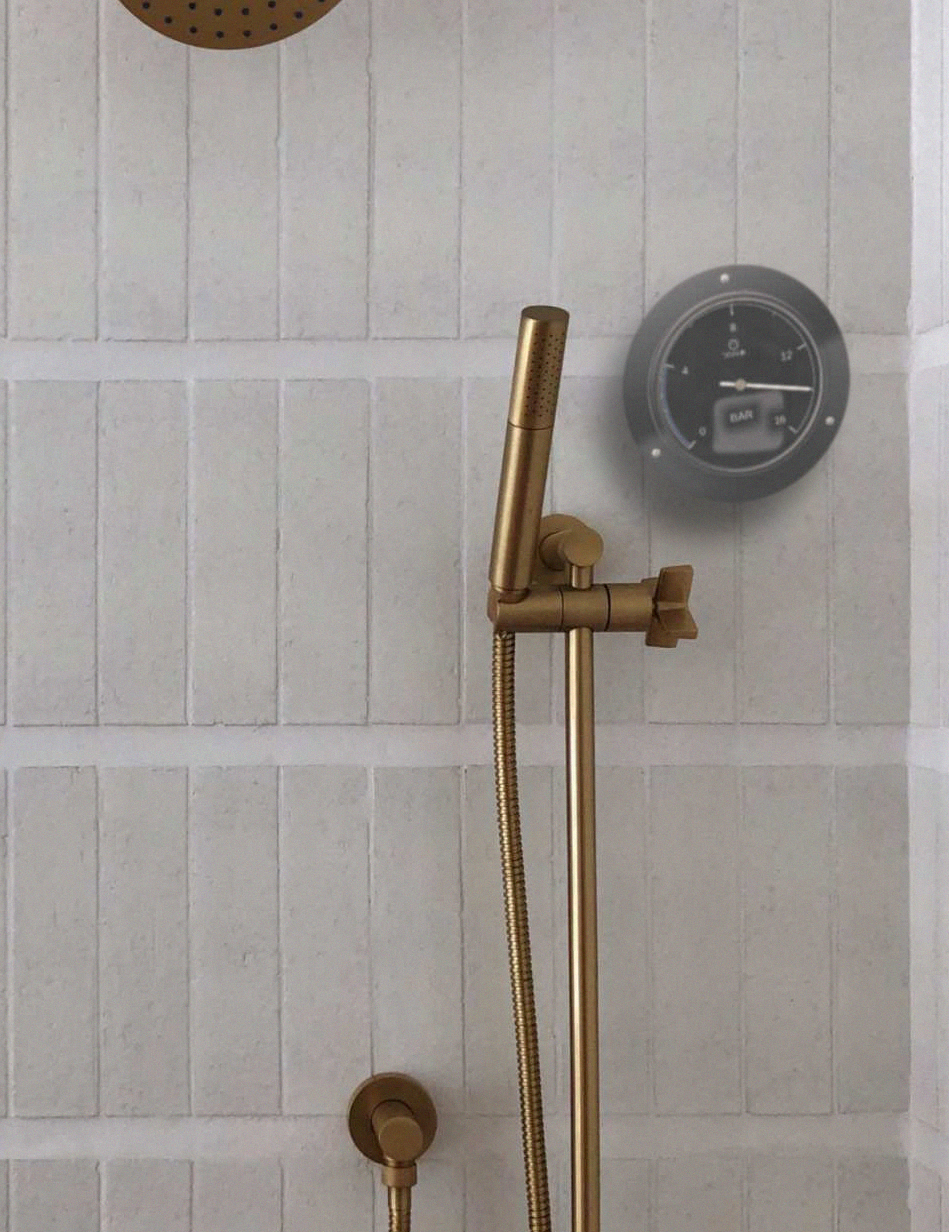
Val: 14
